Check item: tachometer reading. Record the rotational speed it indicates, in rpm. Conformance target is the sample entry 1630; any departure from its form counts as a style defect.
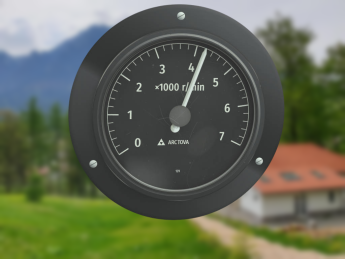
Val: 4200
